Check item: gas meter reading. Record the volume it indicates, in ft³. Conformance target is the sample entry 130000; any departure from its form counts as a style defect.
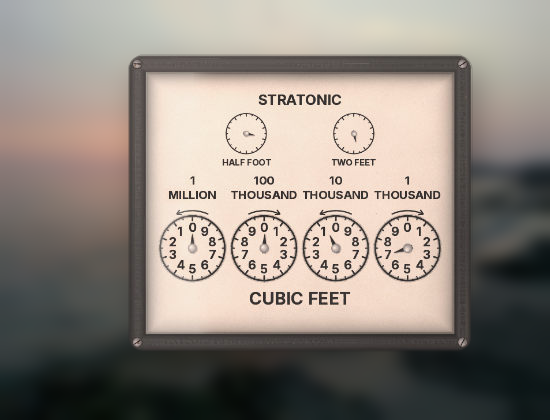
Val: 700
